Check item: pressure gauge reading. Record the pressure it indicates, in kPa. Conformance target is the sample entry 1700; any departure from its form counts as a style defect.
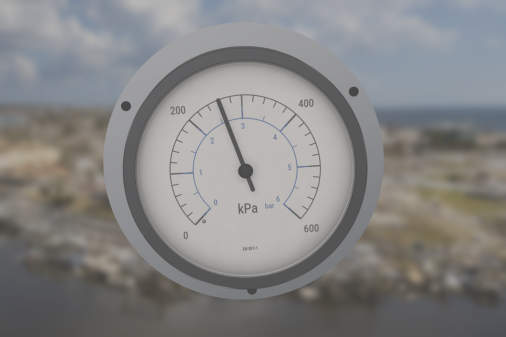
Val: 260
